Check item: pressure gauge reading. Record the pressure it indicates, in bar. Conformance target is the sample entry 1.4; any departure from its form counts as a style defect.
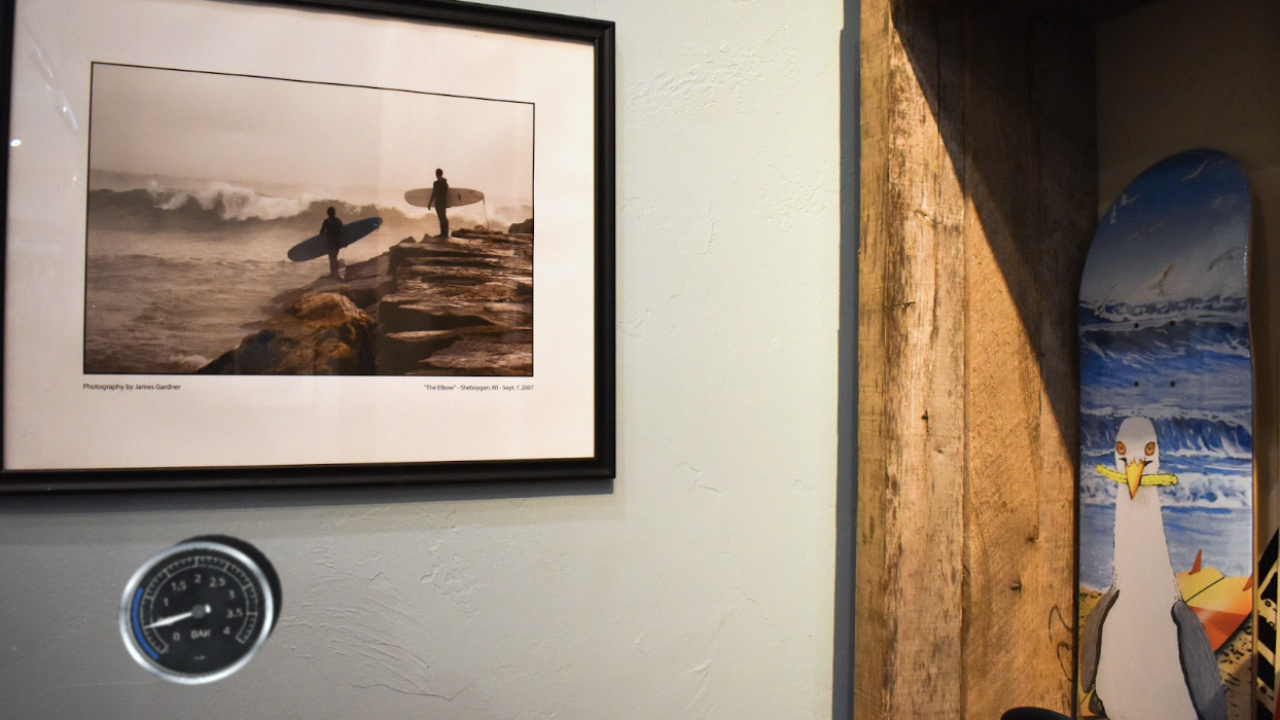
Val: 0.5
